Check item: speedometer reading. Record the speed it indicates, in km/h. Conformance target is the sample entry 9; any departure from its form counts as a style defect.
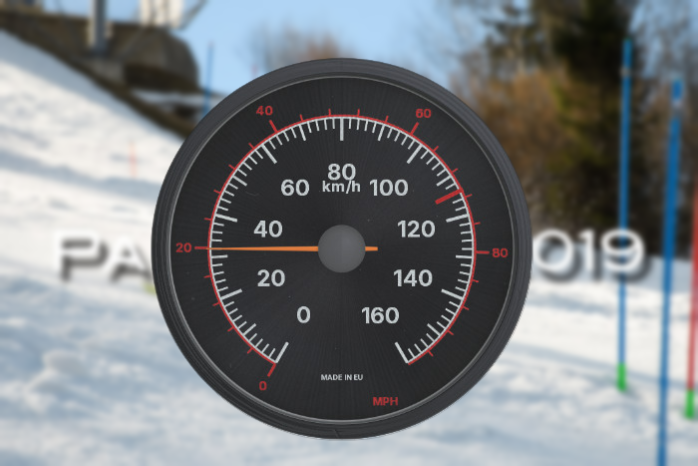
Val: 32
